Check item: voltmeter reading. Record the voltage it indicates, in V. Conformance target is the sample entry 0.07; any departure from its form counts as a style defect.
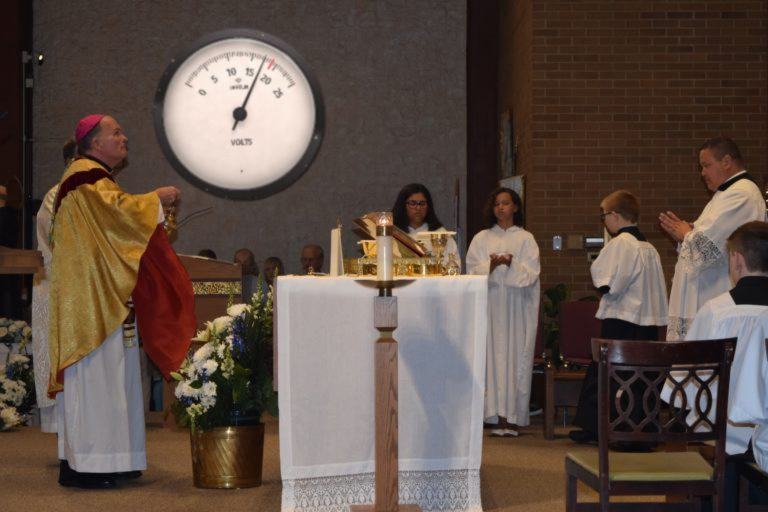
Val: 17.5
